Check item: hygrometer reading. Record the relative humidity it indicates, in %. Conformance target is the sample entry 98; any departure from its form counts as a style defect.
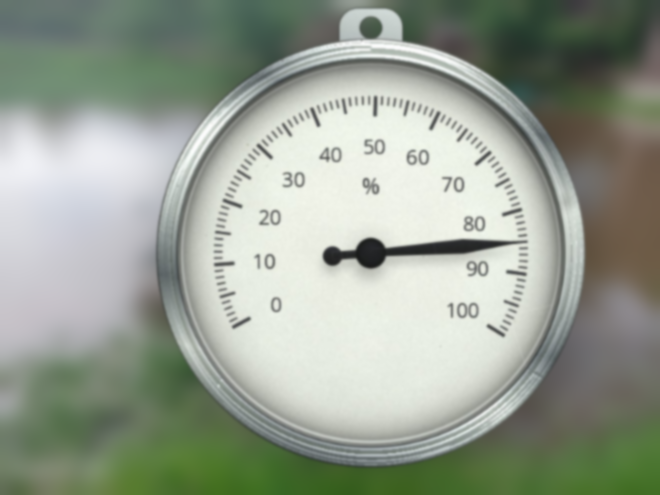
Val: 85
